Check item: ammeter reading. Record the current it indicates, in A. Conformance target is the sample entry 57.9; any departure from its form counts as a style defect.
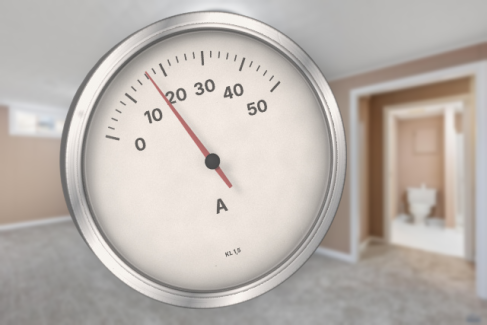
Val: 16
